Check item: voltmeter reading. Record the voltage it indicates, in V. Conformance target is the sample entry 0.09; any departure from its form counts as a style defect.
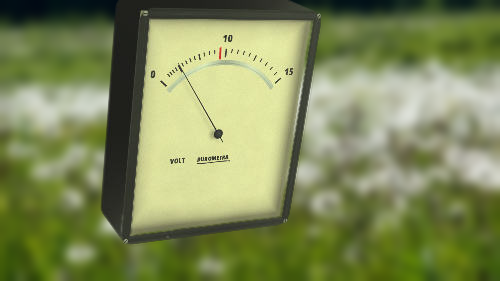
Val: 5
